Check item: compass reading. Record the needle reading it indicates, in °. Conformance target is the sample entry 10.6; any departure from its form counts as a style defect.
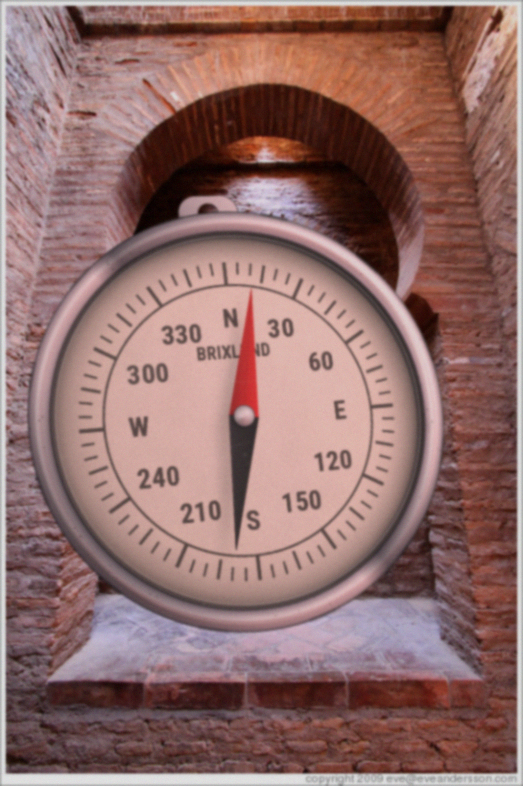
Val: 10
